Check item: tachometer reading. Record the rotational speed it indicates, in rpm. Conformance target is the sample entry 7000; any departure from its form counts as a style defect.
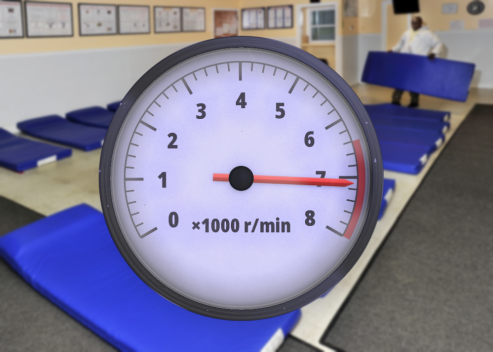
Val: 7100
